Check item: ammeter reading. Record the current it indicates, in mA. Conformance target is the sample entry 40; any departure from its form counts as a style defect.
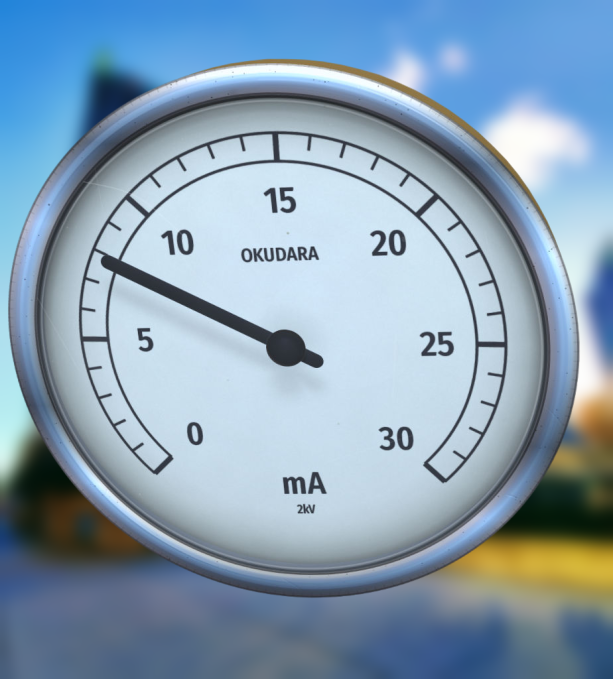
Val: 8
